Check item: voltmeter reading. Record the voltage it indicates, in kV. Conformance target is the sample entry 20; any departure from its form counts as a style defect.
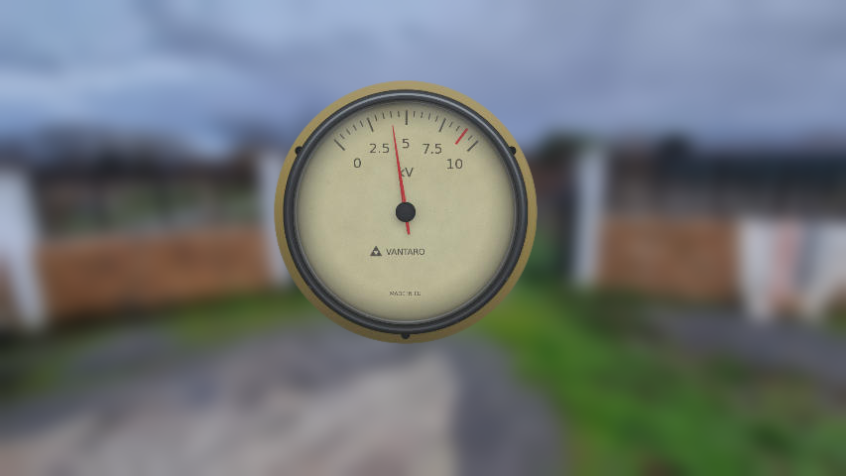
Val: 4
